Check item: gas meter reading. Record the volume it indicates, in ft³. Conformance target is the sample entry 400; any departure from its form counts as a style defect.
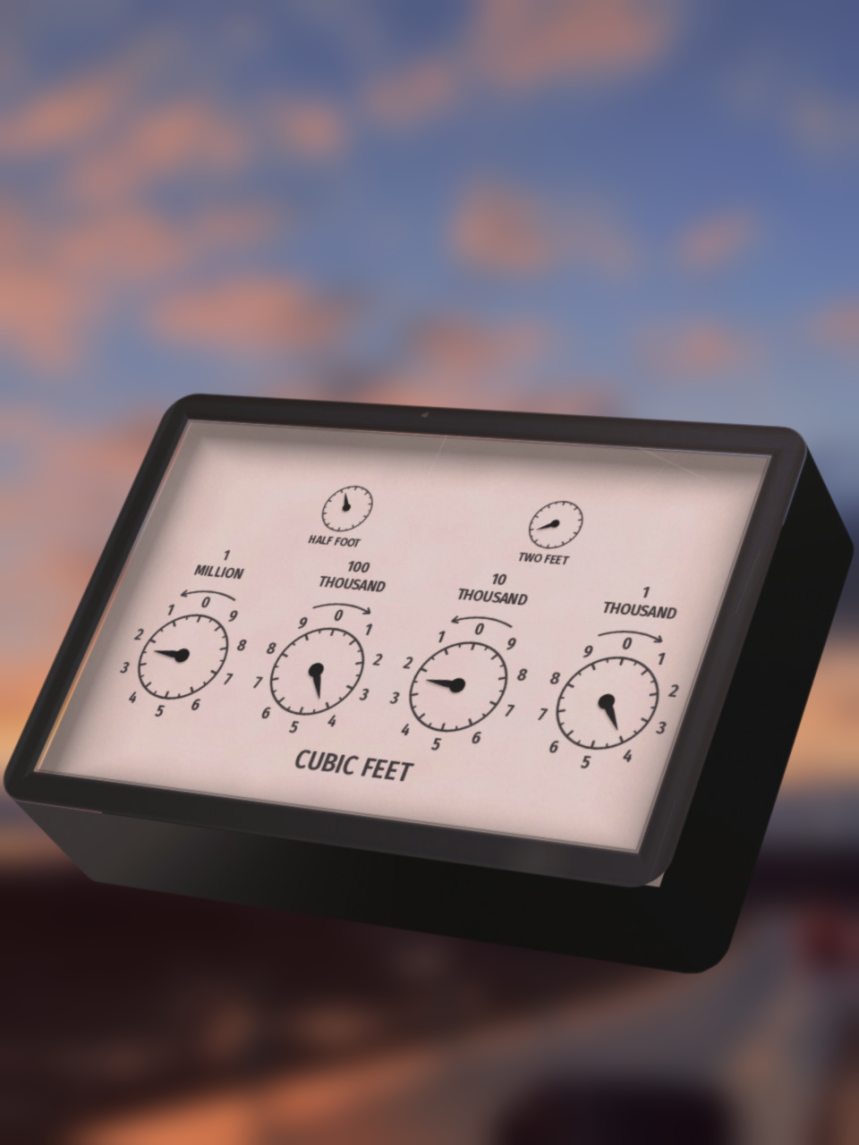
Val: 242400
